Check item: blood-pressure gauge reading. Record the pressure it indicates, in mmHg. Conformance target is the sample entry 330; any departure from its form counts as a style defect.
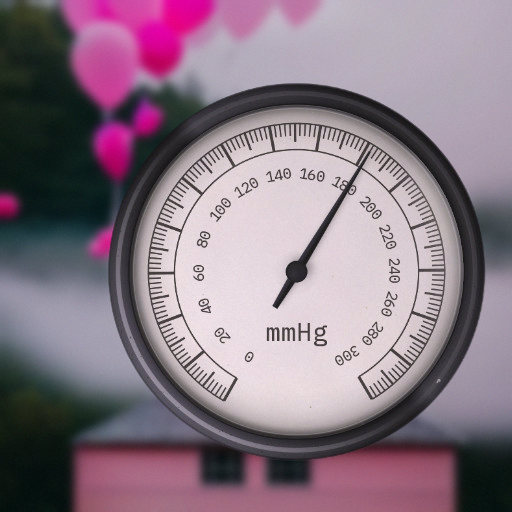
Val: 182
